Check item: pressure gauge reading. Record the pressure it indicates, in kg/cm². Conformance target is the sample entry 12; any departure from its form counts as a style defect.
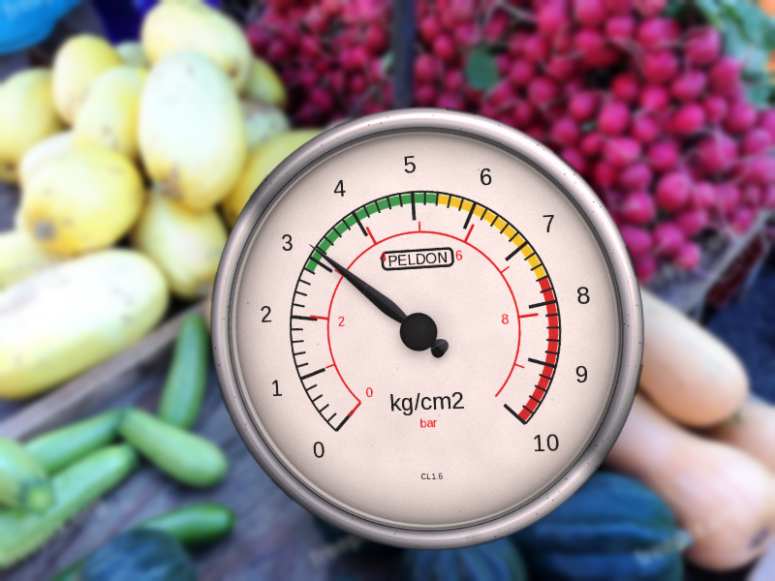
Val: 3.2
